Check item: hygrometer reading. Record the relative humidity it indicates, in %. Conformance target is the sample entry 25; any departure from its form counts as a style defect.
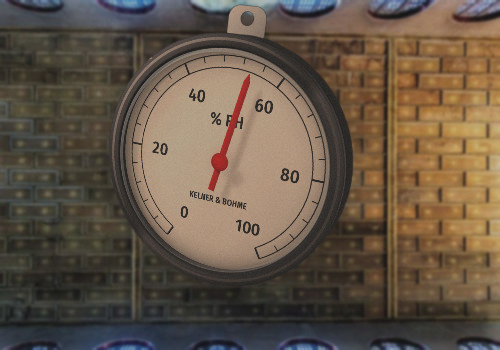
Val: 54
